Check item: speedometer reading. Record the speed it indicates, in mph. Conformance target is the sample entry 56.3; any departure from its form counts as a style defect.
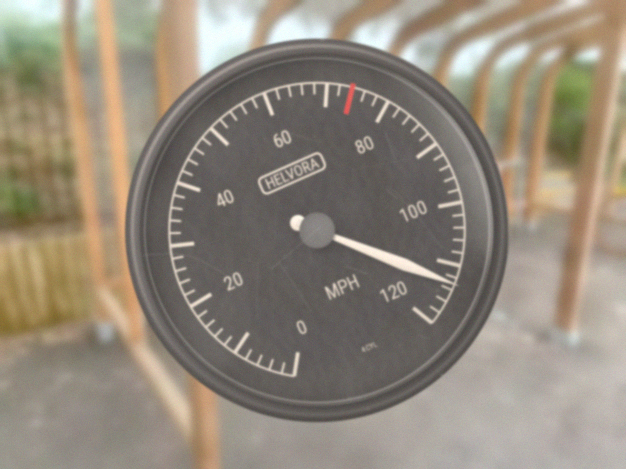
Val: 113
